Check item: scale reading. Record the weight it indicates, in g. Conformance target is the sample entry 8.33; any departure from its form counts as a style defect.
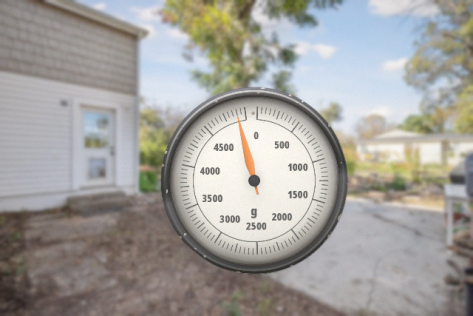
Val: 4900
